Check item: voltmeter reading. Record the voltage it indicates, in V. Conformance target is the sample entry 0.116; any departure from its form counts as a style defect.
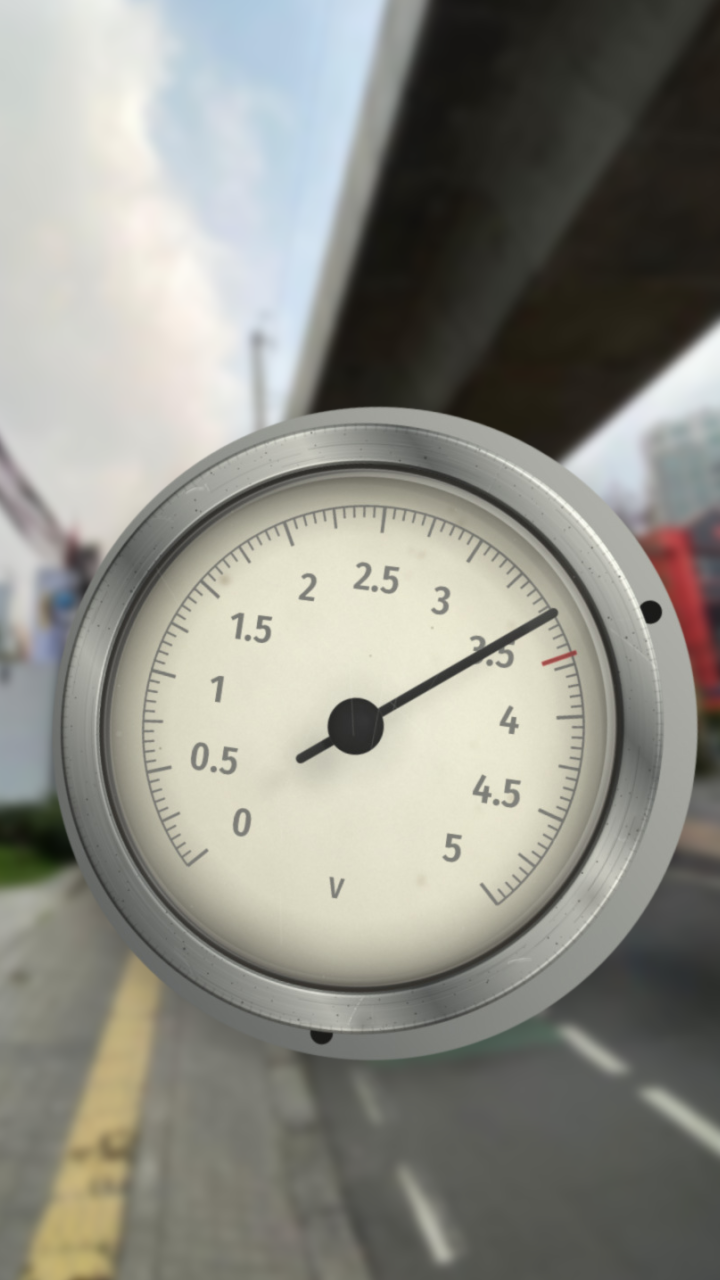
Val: 3.5
